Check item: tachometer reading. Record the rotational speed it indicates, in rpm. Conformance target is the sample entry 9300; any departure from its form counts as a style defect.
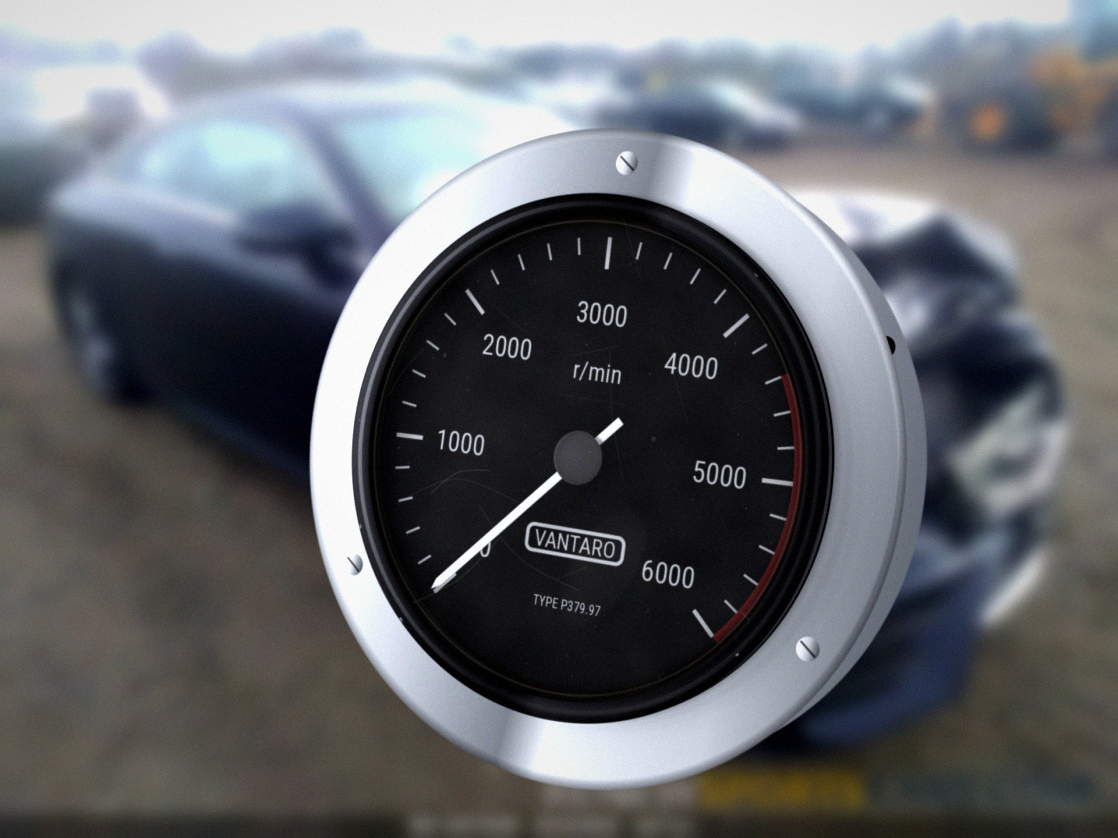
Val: 0
